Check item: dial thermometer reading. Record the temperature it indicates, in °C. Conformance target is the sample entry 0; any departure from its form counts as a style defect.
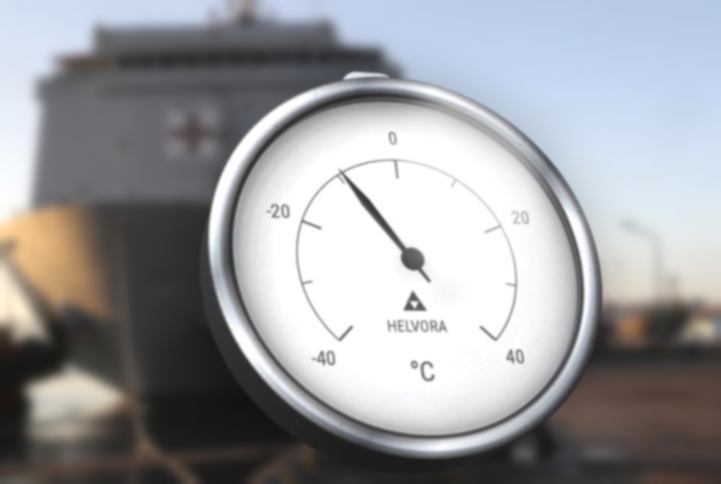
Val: -10
